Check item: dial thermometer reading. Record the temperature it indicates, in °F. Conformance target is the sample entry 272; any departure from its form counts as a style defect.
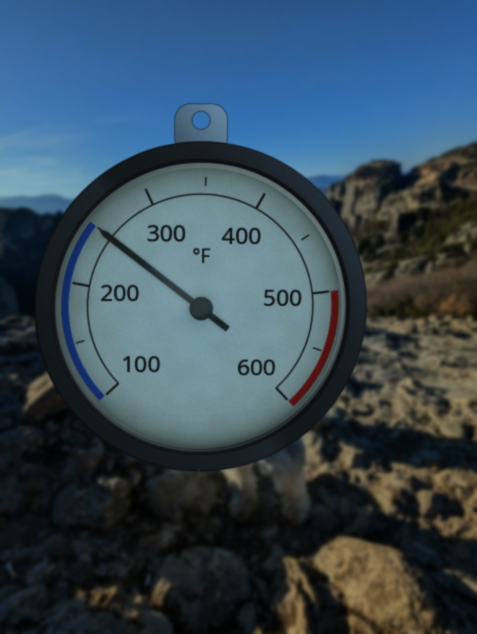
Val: 250
